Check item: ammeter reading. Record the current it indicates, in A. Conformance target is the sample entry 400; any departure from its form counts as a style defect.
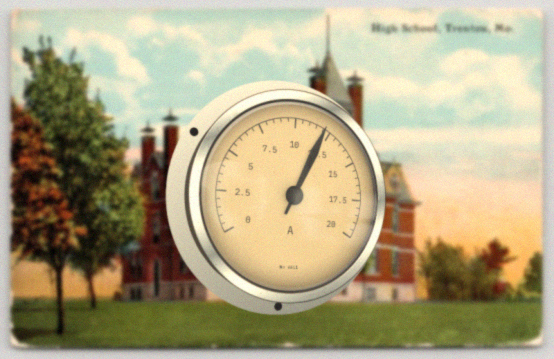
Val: 12
